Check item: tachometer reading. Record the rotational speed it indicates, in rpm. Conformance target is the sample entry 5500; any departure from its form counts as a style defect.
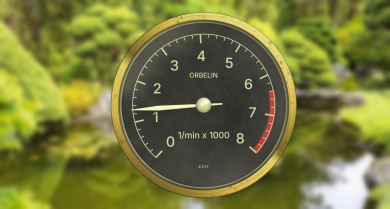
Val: 1300
